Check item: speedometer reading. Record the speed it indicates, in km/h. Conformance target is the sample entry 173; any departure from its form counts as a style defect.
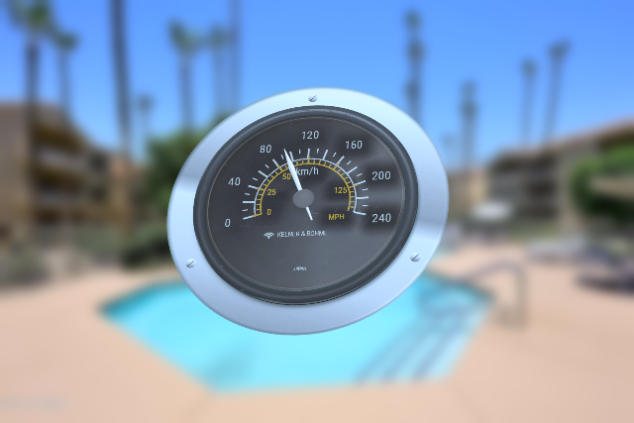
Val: 95
